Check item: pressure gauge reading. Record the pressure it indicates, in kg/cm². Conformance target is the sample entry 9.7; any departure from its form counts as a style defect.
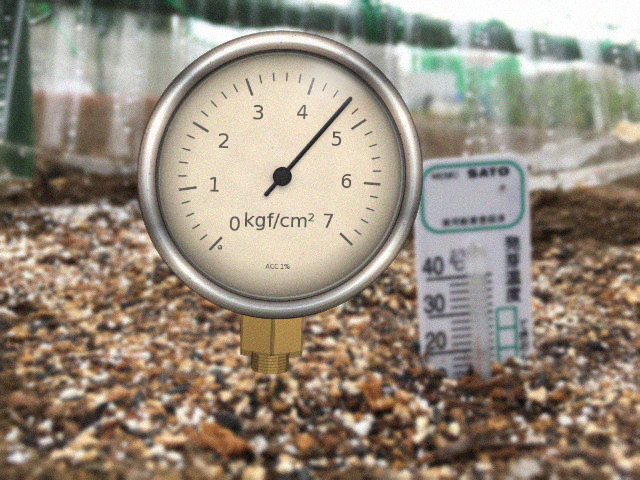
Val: 4.6
